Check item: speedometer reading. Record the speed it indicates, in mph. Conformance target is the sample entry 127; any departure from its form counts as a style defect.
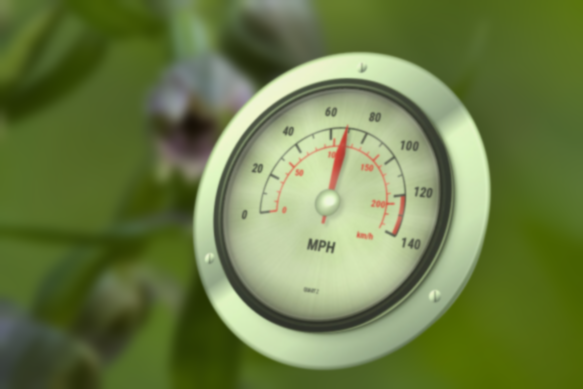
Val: 70
